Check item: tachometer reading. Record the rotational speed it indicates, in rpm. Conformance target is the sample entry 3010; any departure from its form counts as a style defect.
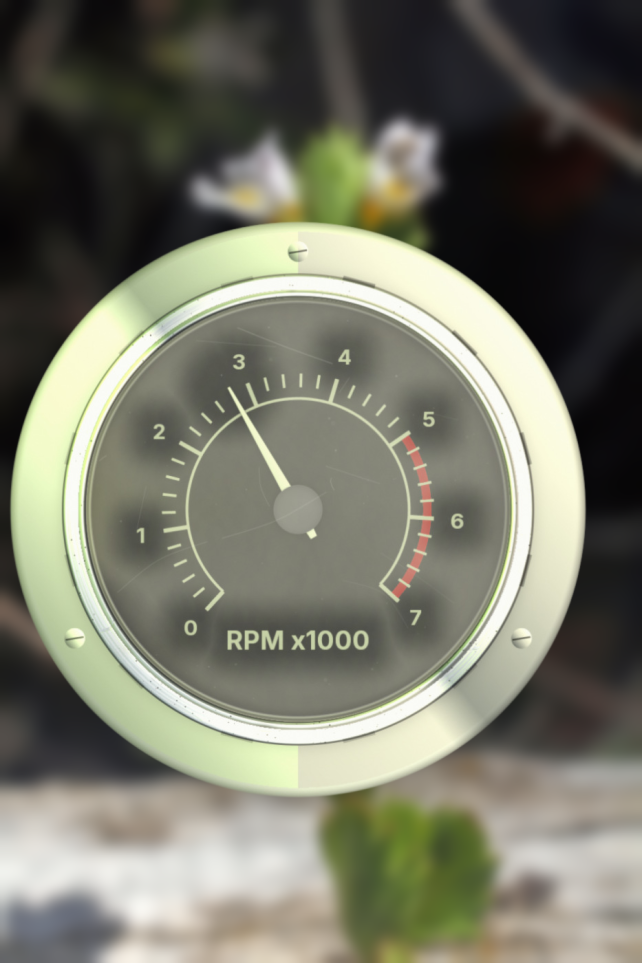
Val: 2800
